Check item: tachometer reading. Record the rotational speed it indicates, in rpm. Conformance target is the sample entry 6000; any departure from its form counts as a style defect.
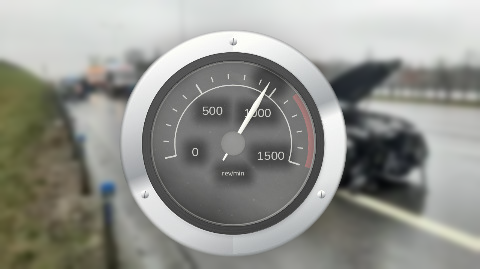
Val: 950
